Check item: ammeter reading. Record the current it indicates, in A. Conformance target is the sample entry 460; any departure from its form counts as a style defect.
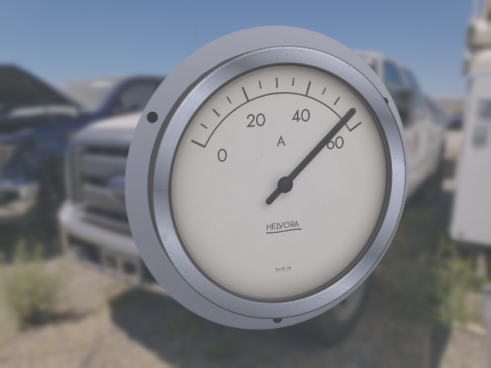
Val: 55
